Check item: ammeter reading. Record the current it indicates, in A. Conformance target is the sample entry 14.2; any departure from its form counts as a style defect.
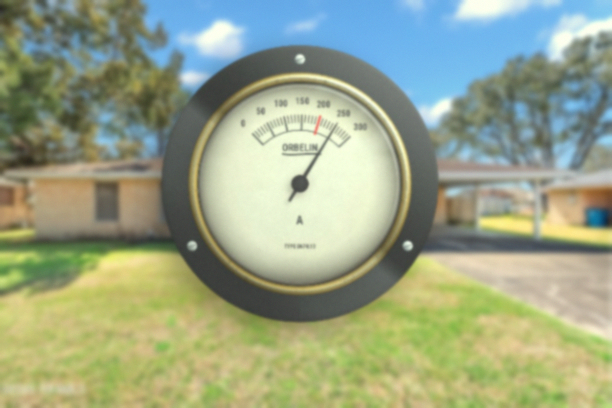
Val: 250
